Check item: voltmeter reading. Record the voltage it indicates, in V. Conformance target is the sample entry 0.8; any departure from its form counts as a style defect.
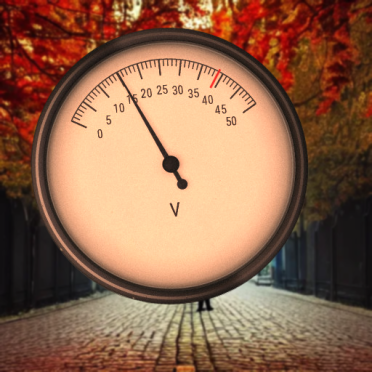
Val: 15
